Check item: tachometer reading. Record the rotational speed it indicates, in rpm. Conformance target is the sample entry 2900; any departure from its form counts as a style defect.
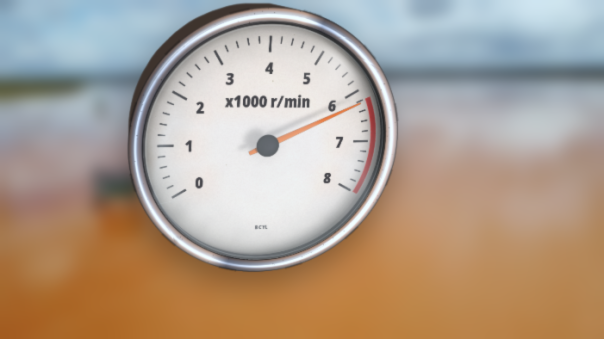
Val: 6200
